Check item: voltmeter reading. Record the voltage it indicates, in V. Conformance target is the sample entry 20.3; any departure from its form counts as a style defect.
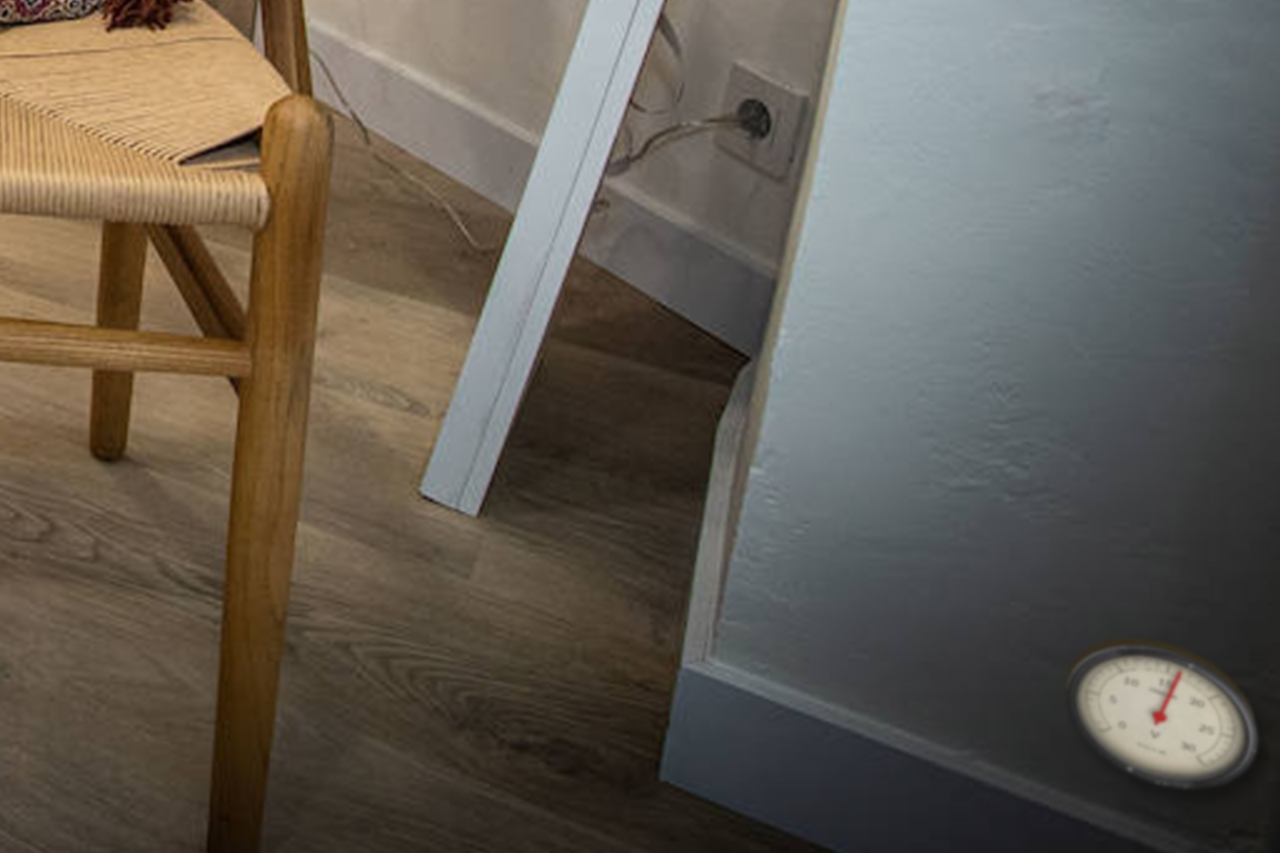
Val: 16
